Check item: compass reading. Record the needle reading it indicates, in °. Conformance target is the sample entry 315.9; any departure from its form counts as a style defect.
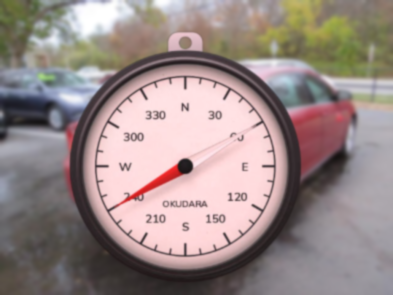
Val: 240
